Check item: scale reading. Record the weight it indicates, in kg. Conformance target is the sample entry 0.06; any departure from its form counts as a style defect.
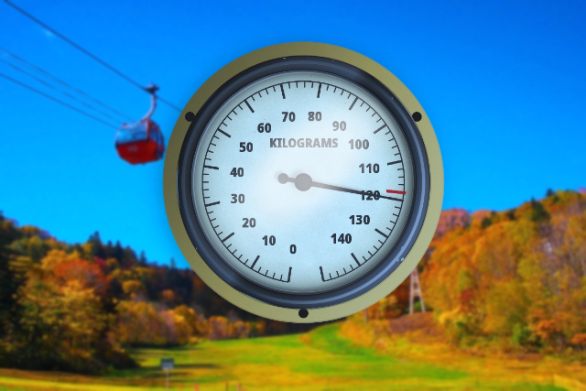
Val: 120
